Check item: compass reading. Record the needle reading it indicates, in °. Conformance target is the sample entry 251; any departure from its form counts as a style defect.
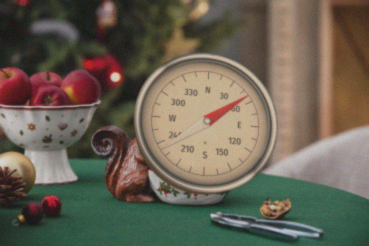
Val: 52.5
